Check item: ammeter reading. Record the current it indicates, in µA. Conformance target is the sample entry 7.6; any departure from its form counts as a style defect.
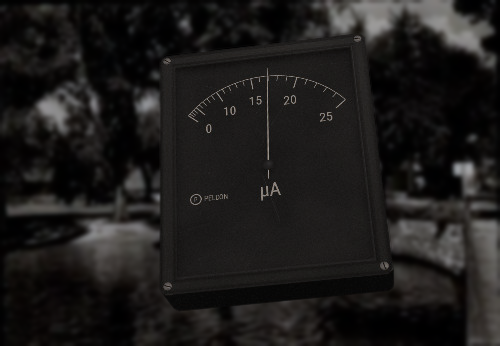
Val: 17
